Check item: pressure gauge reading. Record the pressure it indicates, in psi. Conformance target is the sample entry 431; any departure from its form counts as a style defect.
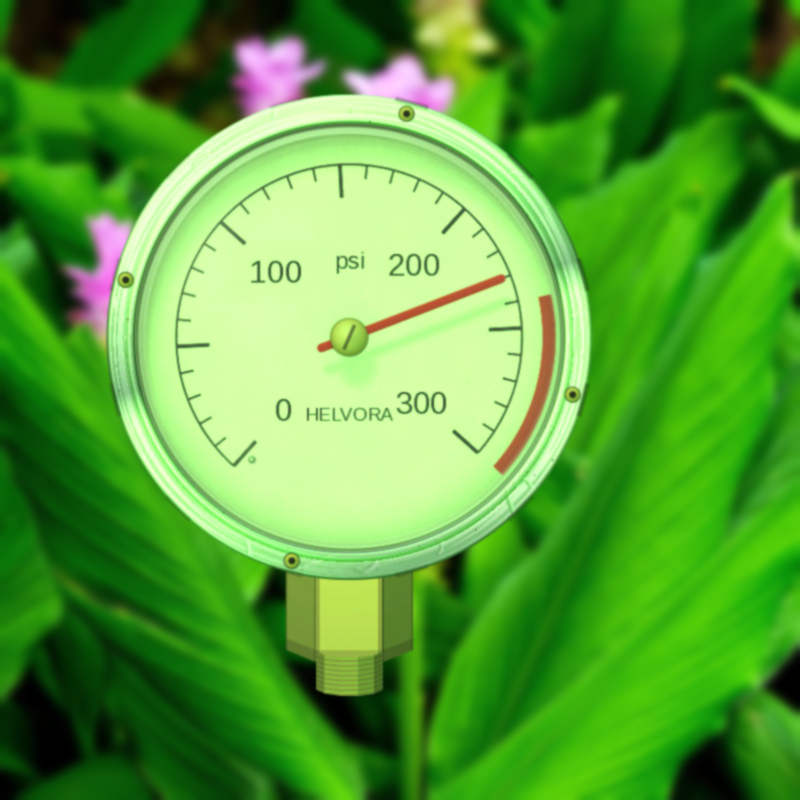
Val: 230
